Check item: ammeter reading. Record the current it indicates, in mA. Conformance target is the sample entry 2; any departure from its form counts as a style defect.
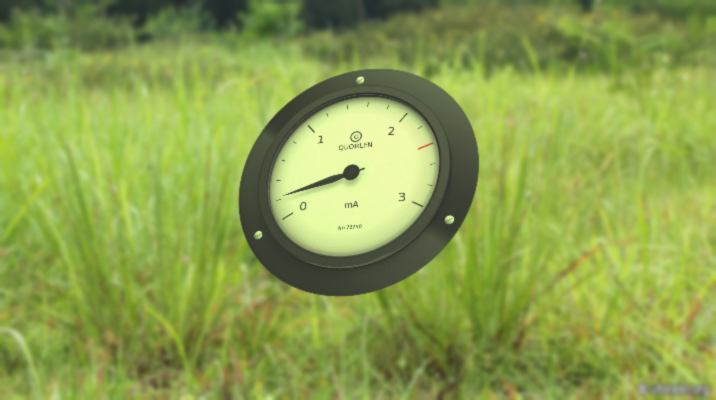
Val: 0.2
